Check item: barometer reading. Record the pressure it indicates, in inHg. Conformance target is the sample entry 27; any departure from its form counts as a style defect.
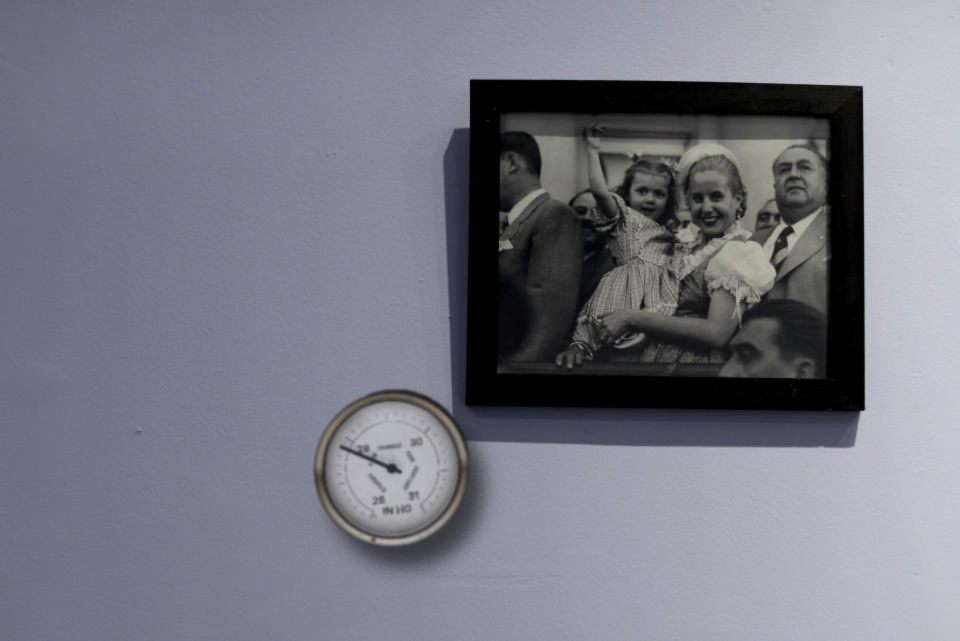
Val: 28.9
